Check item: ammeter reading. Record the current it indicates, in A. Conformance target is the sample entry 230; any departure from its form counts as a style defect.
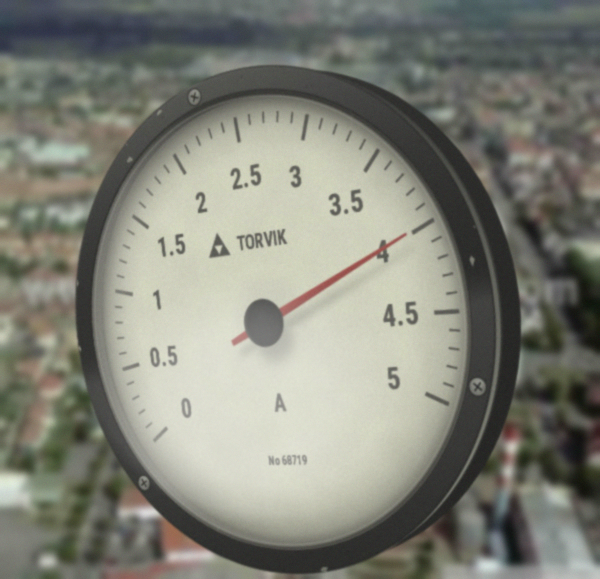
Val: 4
